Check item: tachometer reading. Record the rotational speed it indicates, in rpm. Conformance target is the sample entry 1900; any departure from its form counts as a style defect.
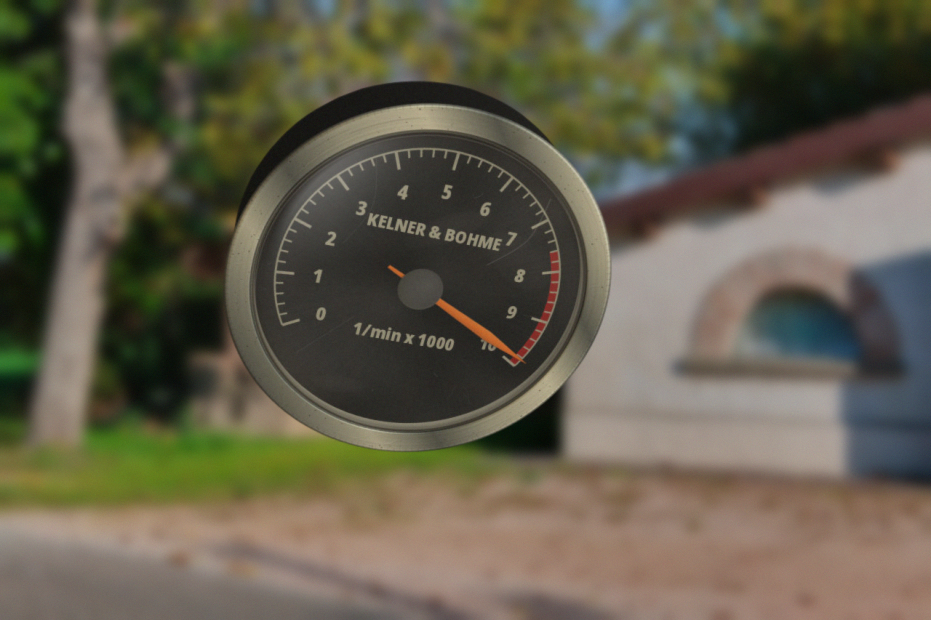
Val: 9800
